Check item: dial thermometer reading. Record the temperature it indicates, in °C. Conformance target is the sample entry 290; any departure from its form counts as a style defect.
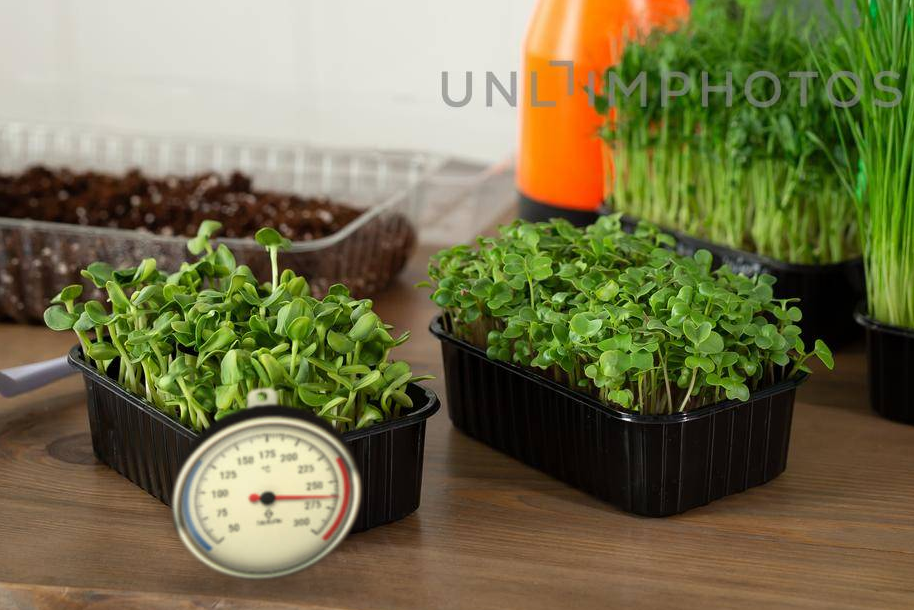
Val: 262.5
